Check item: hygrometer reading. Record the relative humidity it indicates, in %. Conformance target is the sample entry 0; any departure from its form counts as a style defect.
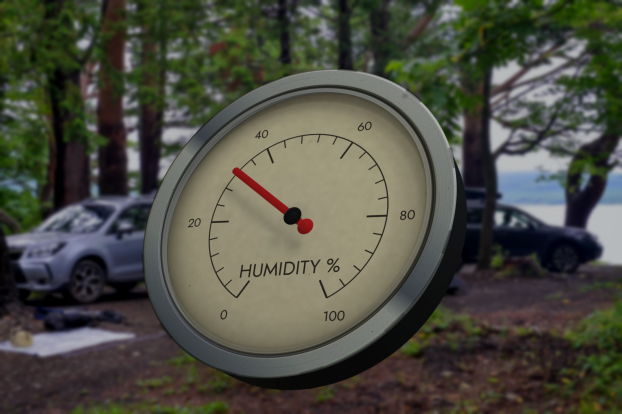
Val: 32
